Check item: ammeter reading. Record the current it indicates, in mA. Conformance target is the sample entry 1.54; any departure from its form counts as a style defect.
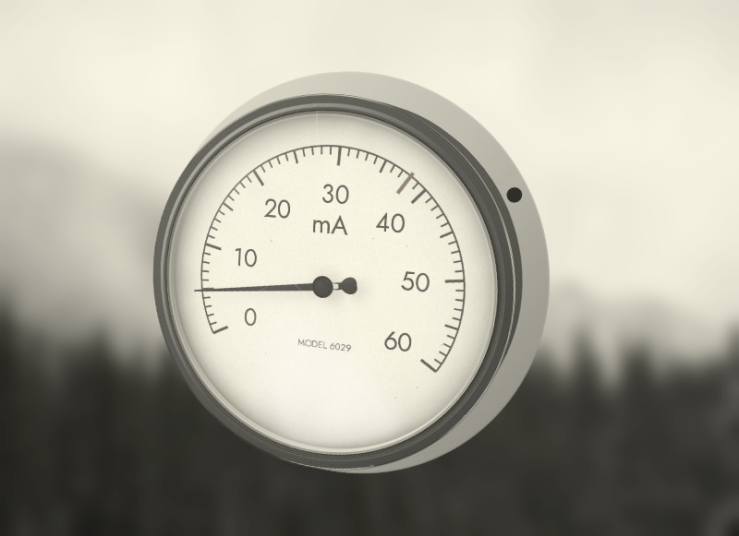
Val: 5
